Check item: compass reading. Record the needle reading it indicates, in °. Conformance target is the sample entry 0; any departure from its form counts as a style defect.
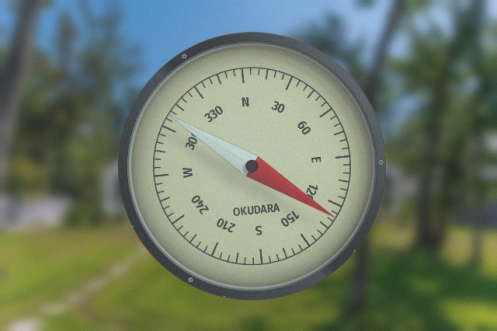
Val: 127.5
